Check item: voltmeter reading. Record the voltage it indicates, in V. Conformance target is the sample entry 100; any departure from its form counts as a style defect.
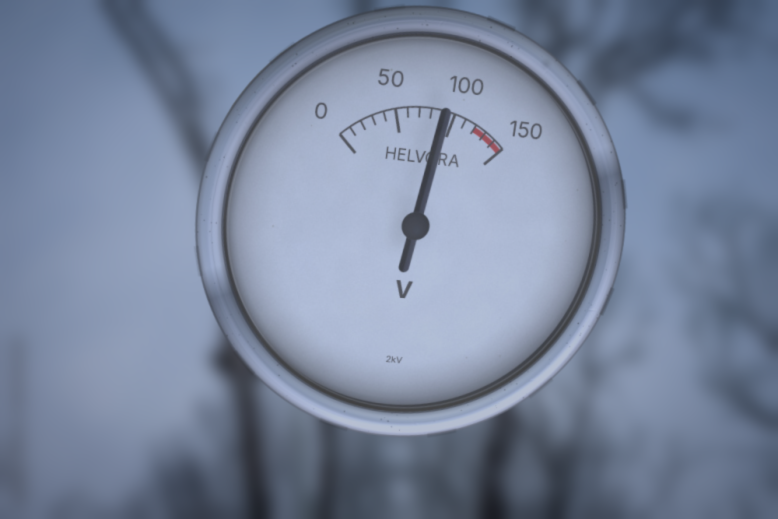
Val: 90
